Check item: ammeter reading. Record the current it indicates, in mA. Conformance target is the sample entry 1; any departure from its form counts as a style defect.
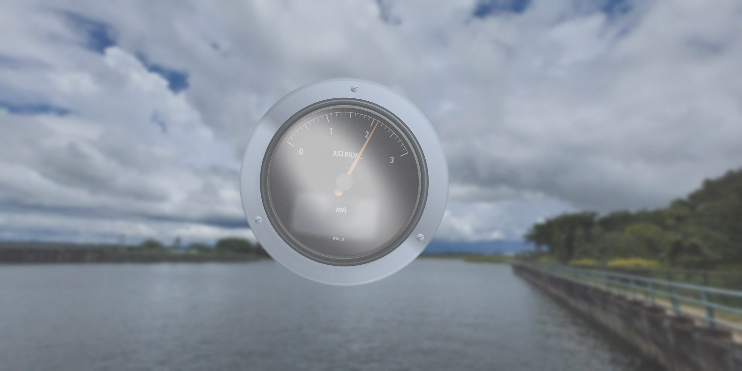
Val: 2.1
